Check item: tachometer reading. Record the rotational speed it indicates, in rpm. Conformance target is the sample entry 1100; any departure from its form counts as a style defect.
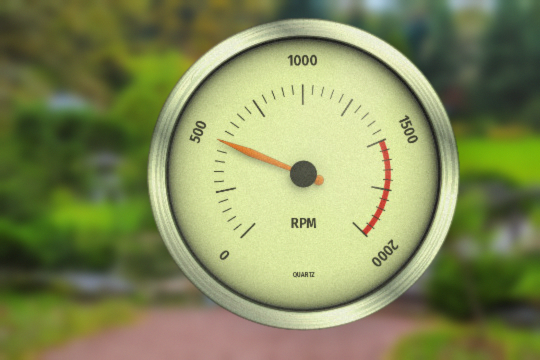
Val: 500
